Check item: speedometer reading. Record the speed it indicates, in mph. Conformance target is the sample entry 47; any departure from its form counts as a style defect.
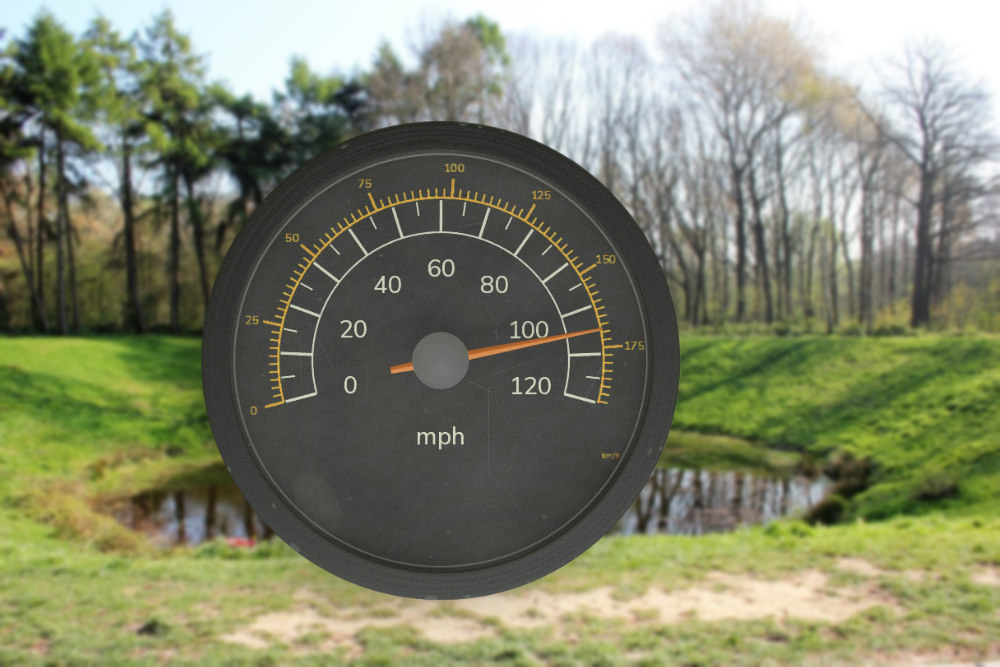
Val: 105
